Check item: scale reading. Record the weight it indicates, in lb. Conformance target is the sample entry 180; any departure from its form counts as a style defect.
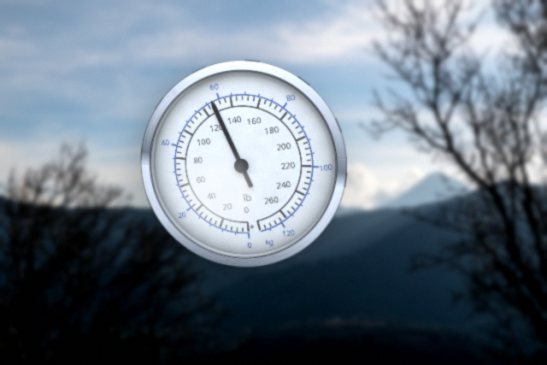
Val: 128
